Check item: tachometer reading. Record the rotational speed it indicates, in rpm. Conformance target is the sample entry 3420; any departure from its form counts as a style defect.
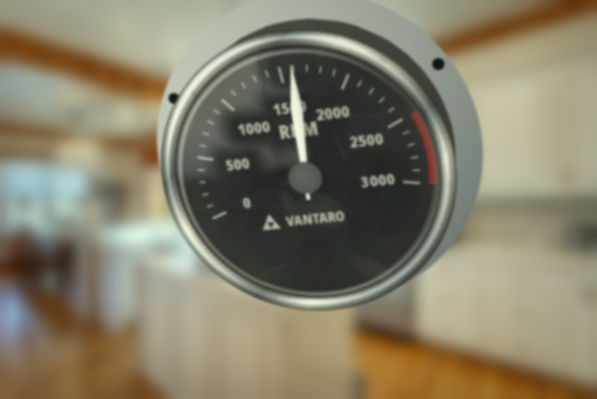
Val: 1600
